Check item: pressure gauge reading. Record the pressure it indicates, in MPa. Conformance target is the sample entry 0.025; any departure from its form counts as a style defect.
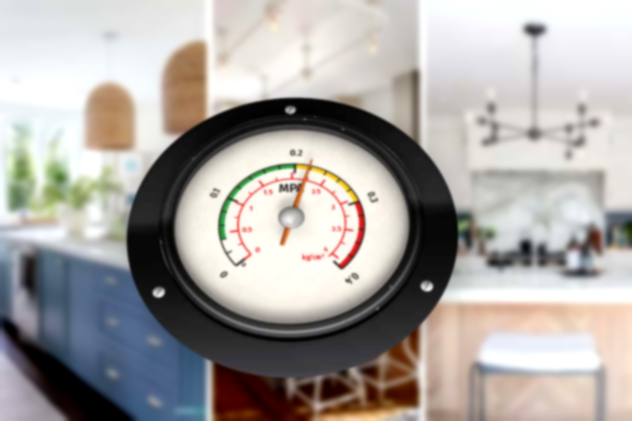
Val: 0.22
